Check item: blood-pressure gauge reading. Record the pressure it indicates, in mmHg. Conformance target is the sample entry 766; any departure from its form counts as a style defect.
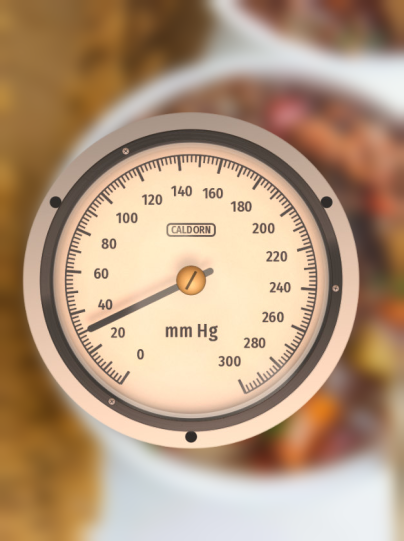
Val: 30
